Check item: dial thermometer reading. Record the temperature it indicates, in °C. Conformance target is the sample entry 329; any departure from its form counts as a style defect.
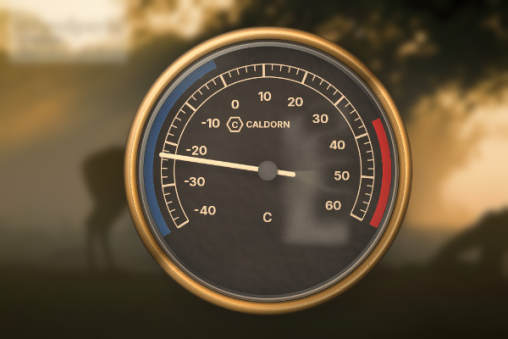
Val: -23
